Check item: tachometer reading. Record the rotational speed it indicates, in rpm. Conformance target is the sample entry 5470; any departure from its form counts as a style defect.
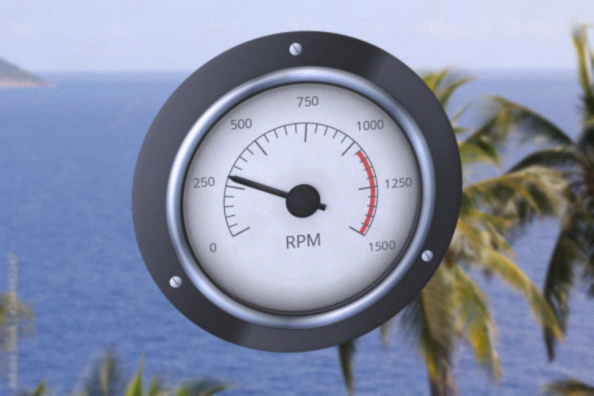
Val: 300
